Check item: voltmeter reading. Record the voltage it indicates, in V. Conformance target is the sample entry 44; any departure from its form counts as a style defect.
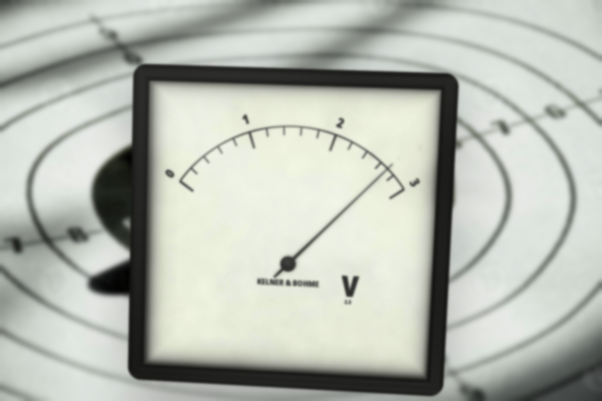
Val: 2.7
